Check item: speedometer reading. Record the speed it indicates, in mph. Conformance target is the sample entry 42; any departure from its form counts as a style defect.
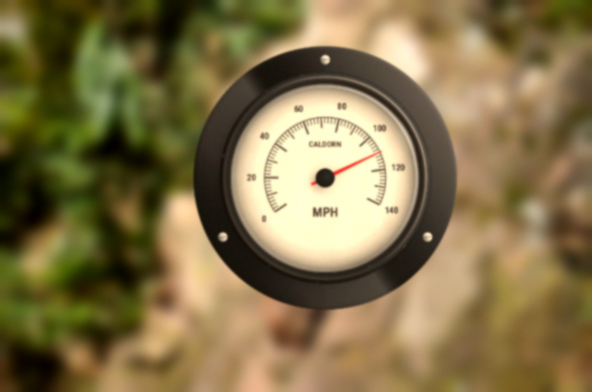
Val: 110
